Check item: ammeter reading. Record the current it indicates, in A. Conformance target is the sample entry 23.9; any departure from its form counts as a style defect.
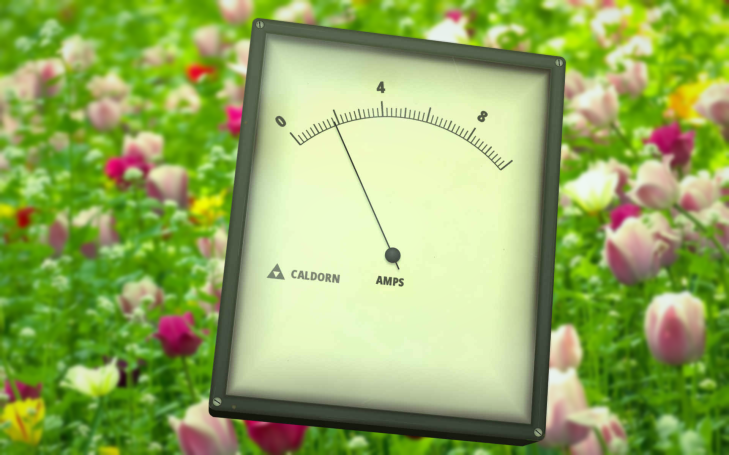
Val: 1.8
